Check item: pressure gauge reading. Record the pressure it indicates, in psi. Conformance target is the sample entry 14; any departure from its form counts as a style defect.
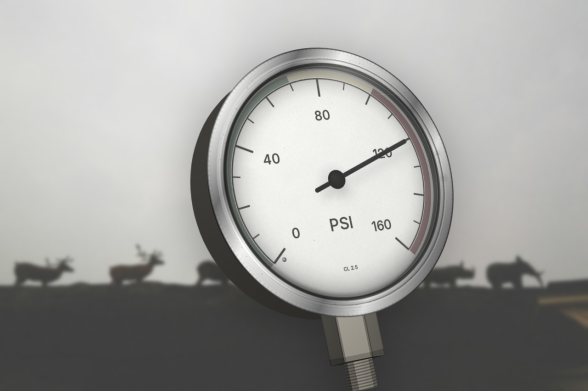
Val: 120
